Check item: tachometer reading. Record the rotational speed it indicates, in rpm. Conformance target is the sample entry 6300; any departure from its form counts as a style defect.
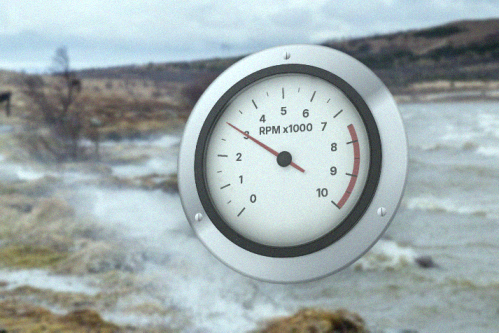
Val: 3000
